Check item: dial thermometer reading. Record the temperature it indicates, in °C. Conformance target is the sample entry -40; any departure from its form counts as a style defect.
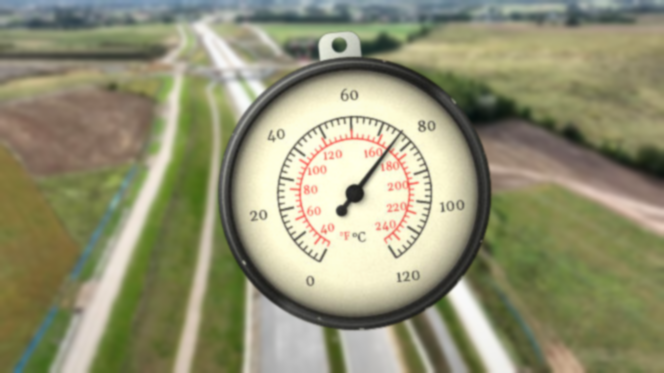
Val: 76
